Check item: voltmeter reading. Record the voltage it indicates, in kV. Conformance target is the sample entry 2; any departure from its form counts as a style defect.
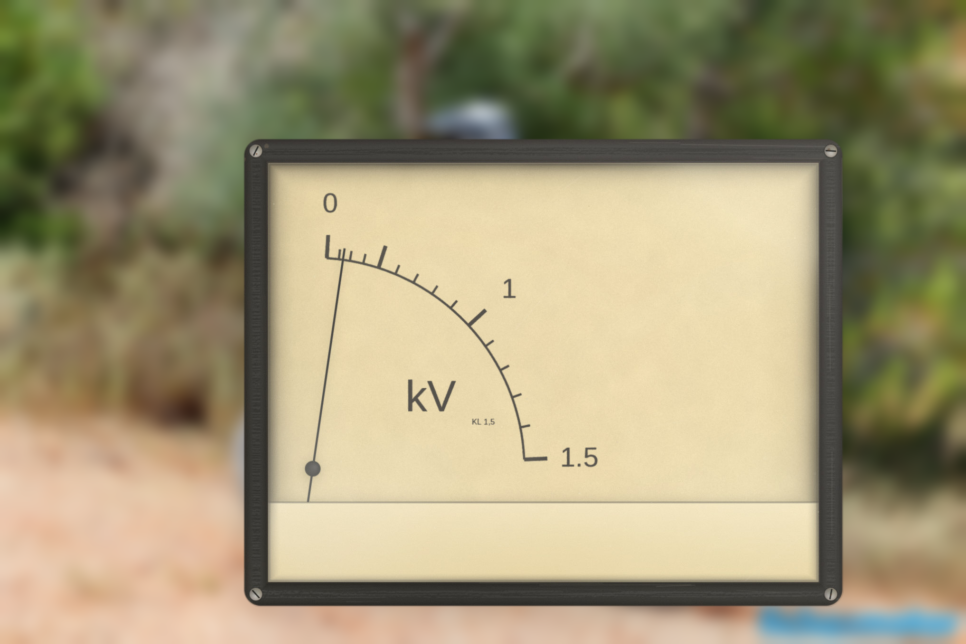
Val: 0.25
